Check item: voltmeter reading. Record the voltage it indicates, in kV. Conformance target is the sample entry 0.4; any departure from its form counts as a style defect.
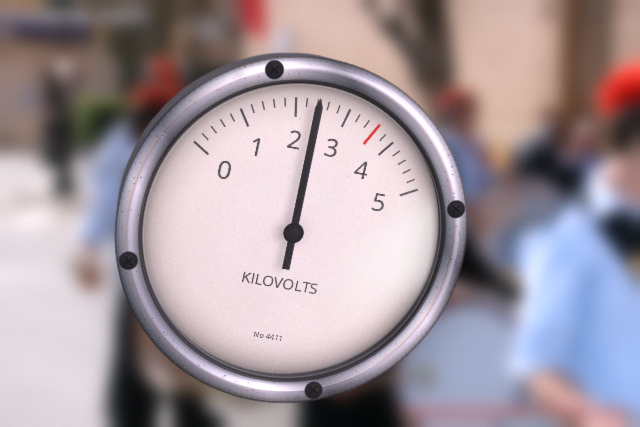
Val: 2.4
